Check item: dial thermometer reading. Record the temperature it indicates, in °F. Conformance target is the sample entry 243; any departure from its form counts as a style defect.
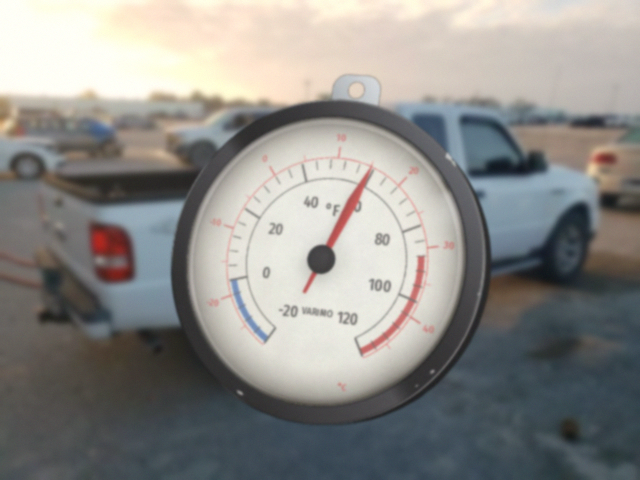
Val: 60
